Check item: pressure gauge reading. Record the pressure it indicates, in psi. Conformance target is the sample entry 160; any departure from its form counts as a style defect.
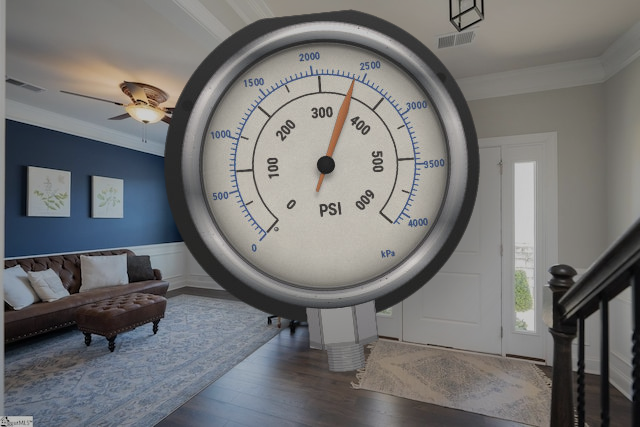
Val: 350
